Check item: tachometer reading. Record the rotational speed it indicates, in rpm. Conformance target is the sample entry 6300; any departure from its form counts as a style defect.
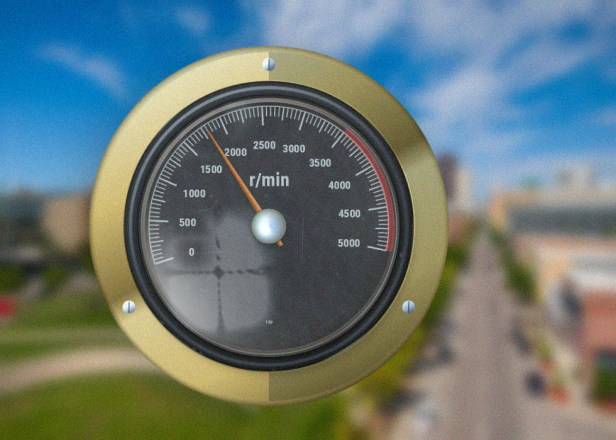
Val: 1800
